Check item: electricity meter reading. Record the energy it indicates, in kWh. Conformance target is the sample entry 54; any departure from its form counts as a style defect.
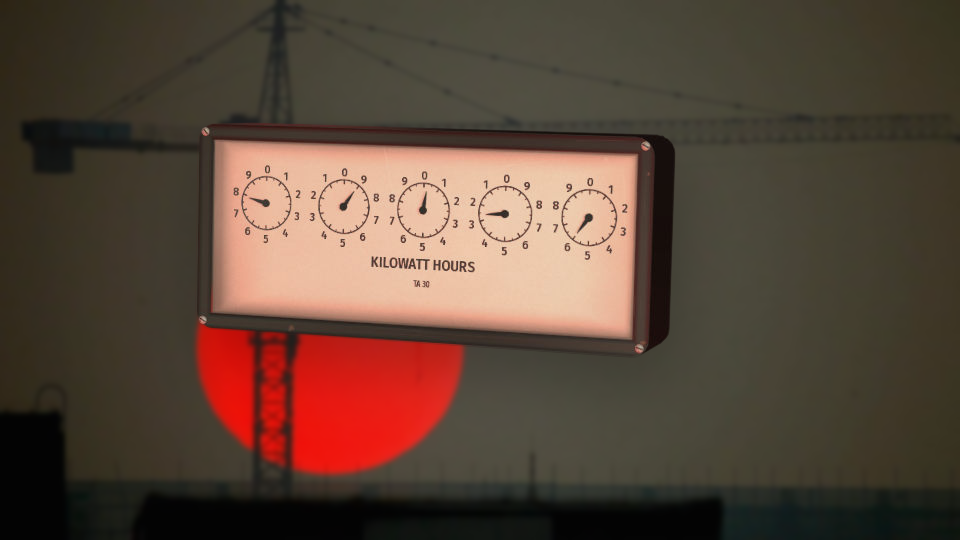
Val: 79026
